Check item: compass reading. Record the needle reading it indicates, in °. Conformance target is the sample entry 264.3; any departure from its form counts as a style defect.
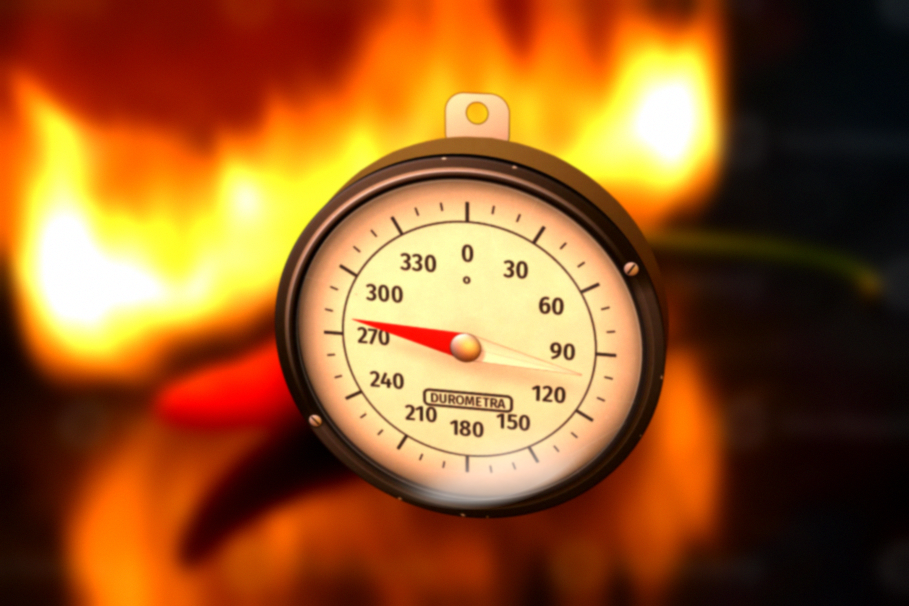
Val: 280
